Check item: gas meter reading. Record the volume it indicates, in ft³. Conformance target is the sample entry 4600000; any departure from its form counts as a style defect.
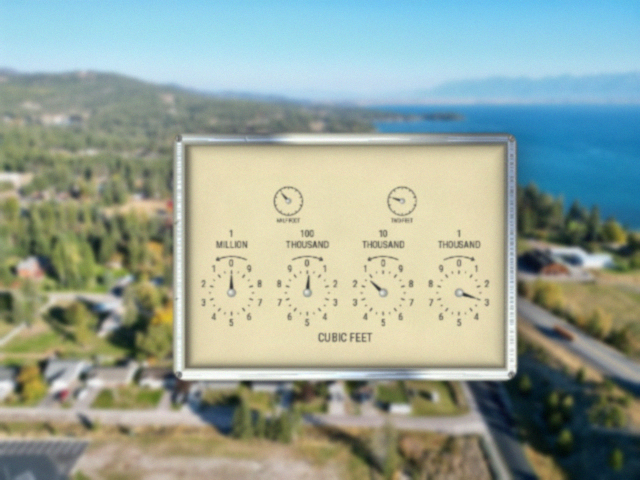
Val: 1300
